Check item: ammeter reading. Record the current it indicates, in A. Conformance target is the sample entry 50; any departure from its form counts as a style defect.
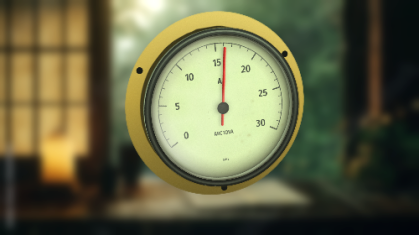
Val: 16
